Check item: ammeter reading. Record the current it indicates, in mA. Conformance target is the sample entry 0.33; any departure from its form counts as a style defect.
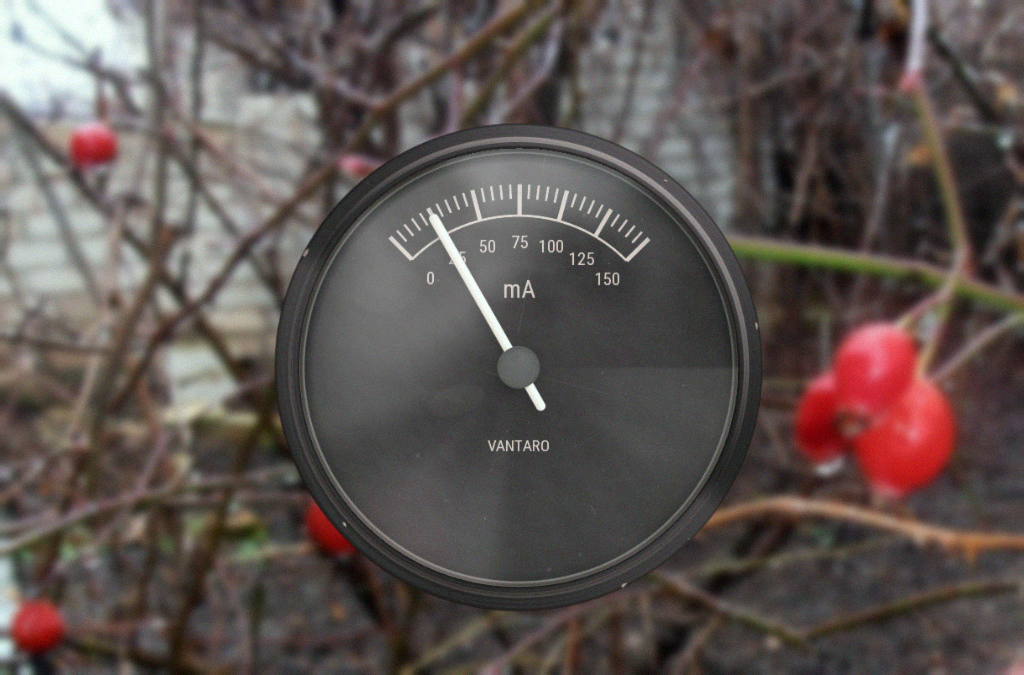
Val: 25
